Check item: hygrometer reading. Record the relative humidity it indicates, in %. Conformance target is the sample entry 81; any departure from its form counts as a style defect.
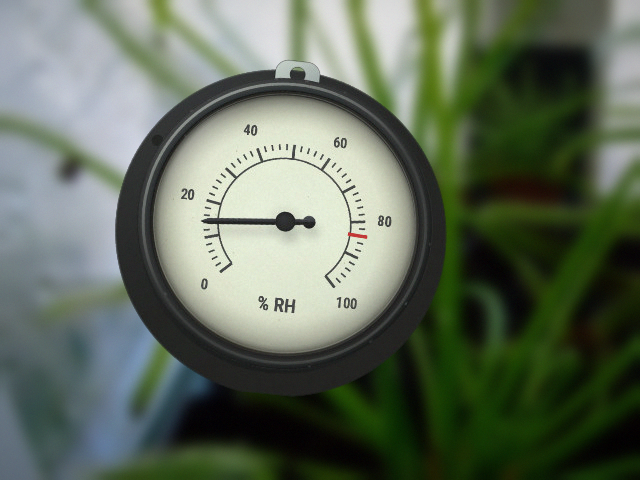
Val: 14
